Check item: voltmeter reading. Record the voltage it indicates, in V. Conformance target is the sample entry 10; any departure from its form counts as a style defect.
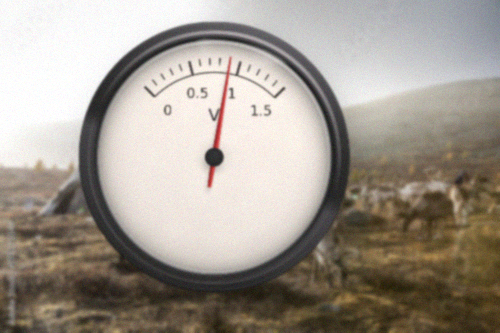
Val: 0.9
